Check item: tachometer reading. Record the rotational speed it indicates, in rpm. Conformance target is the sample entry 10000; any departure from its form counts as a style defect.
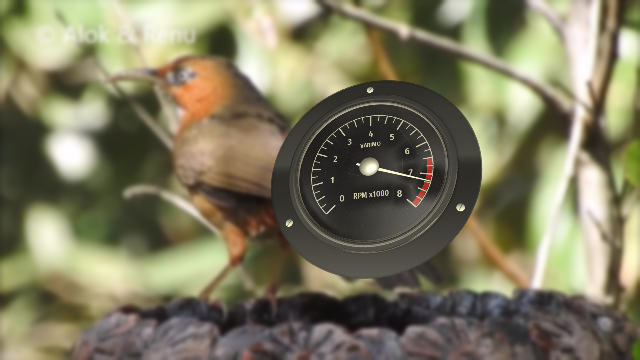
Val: 7250
